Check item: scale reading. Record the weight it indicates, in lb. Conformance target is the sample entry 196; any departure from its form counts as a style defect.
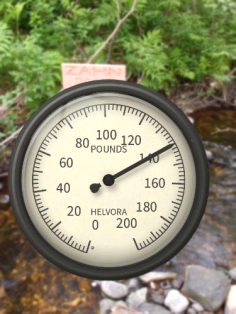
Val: 140
